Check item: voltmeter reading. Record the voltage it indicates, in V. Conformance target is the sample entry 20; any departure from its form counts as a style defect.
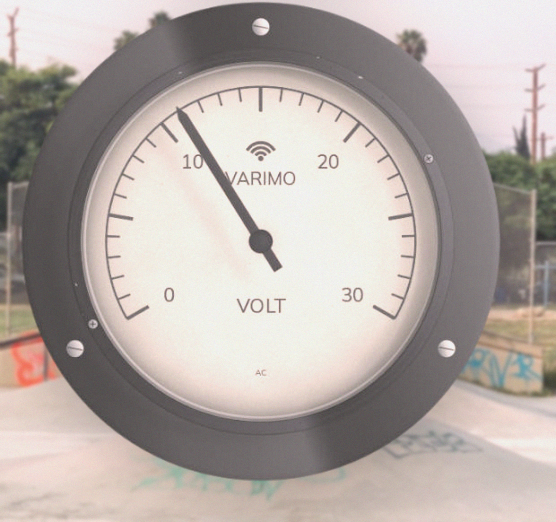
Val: 11
